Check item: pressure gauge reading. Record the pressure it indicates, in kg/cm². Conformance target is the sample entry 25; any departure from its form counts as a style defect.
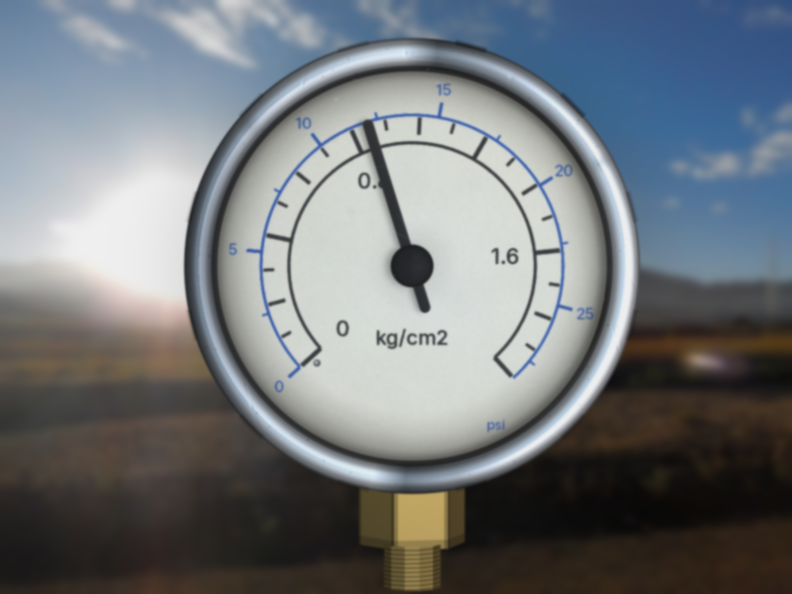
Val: 0.85
